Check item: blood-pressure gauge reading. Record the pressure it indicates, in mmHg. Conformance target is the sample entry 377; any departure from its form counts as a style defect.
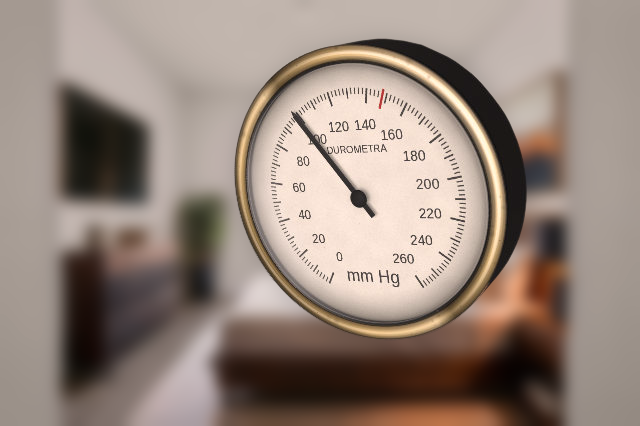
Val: 100
